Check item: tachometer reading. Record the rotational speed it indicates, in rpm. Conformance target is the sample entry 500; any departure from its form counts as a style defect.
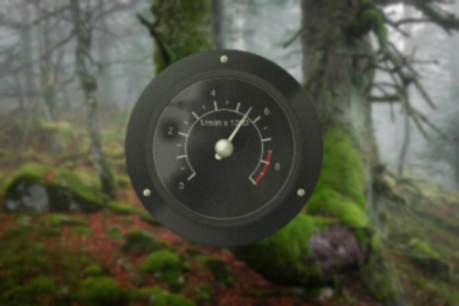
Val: 5500
